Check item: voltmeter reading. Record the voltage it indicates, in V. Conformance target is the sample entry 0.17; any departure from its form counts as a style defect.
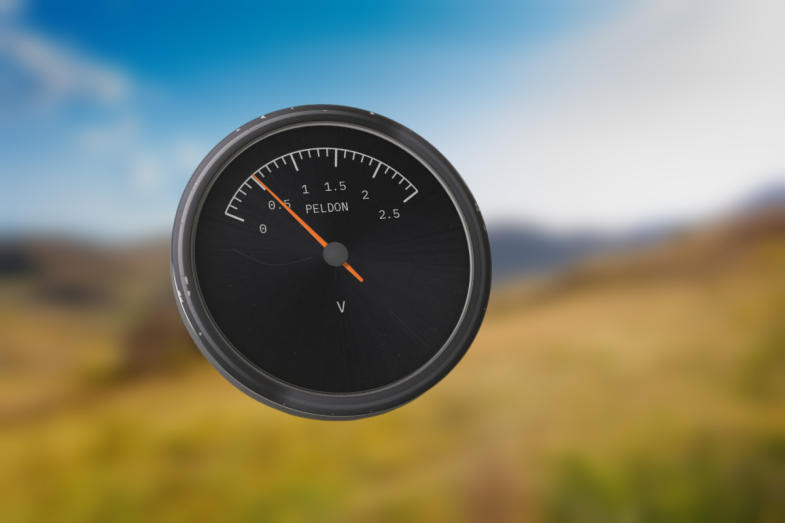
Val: 0.5
